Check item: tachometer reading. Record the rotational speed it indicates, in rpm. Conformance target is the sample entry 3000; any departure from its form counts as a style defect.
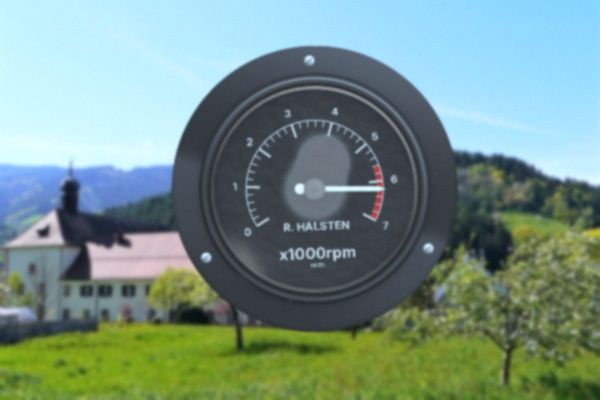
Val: 6200
